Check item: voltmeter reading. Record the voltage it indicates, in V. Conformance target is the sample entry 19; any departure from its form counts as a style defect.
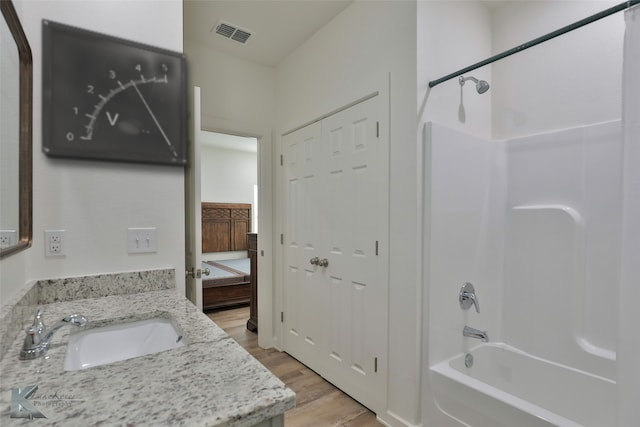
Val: 3.5
